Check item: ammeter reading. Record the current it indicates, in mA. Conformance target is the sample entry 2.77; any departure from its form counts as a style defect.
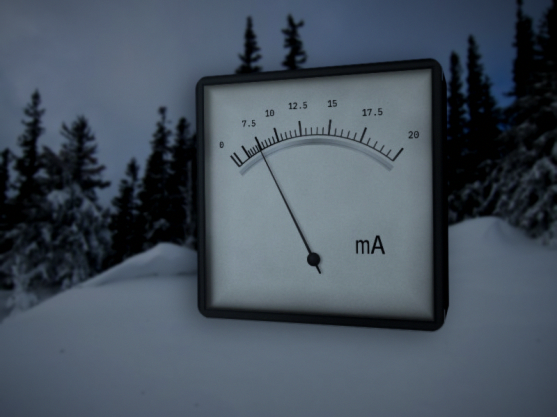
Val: 7.5
